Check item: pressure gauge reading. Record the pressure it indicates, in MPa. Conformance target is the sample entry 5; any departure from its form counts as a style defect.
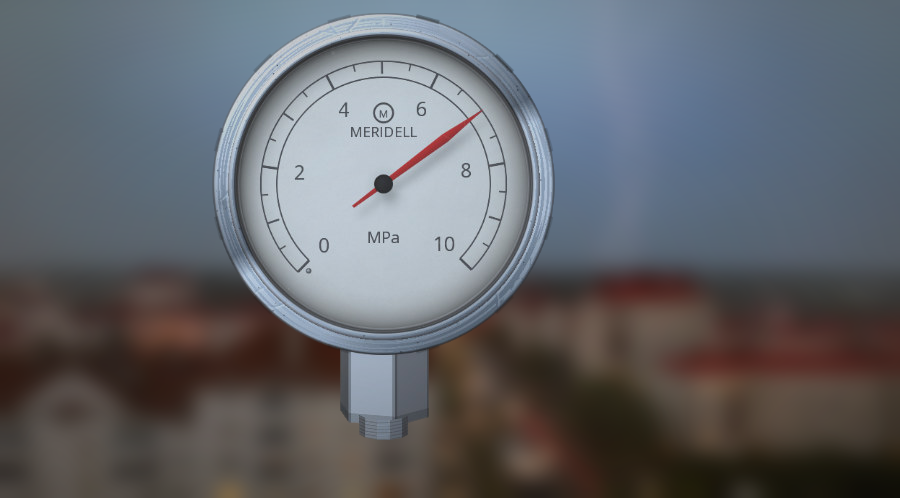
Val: 7
